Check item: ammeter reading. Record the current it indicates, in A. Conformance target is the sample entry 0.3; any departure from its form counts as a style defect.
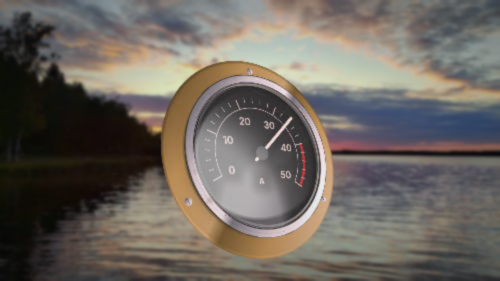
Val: 34
